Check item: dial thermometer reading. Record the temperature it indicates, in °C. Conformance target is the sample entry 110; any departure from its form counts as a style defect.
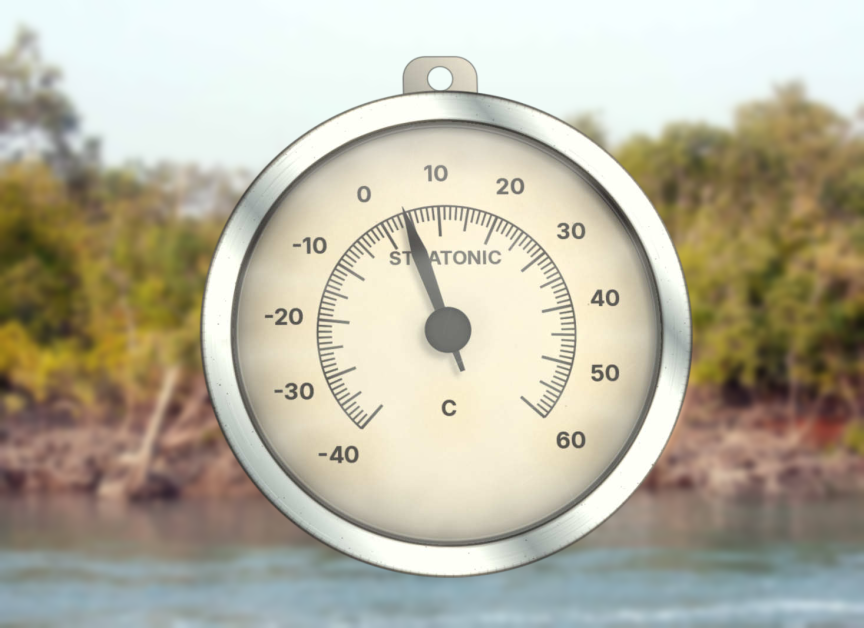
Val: 4
